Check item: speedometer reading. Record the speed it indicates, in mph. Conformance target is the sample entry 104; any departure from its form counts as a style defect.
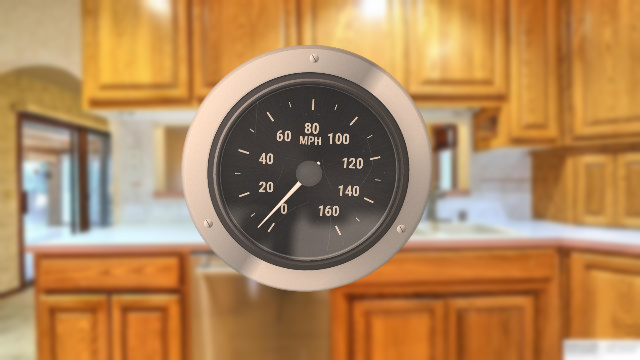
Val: 5
